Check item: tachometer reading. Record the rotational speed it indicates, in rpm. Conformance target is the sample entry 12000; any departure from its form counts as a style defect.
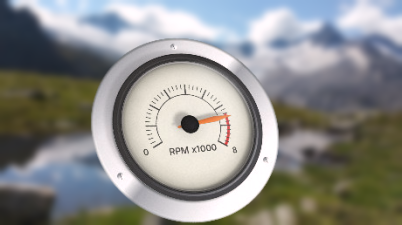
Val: 6600
